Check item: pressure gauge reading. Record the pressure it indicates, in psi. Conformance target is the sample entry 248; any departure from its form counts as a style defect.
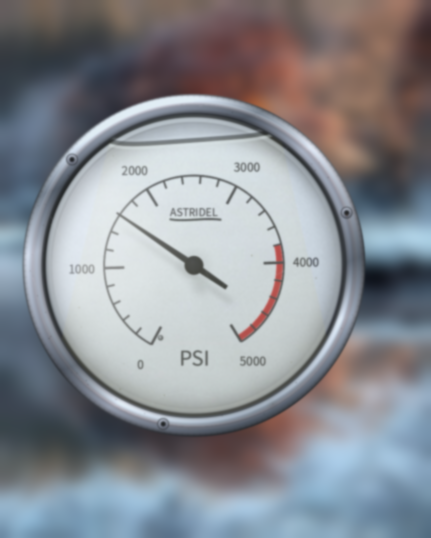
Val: 1600
